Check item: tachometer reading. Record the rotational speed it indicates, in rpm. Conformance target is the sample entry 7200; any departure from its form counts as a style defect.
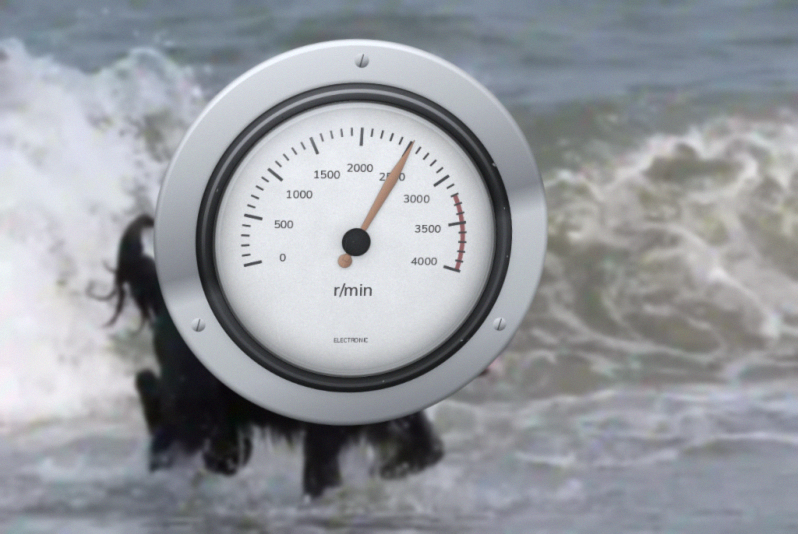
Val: 2500
